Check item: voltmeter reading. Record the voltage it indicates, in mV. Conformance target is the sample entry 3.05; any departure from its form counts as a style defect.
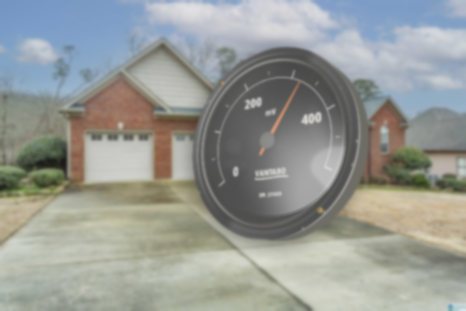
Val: 325
